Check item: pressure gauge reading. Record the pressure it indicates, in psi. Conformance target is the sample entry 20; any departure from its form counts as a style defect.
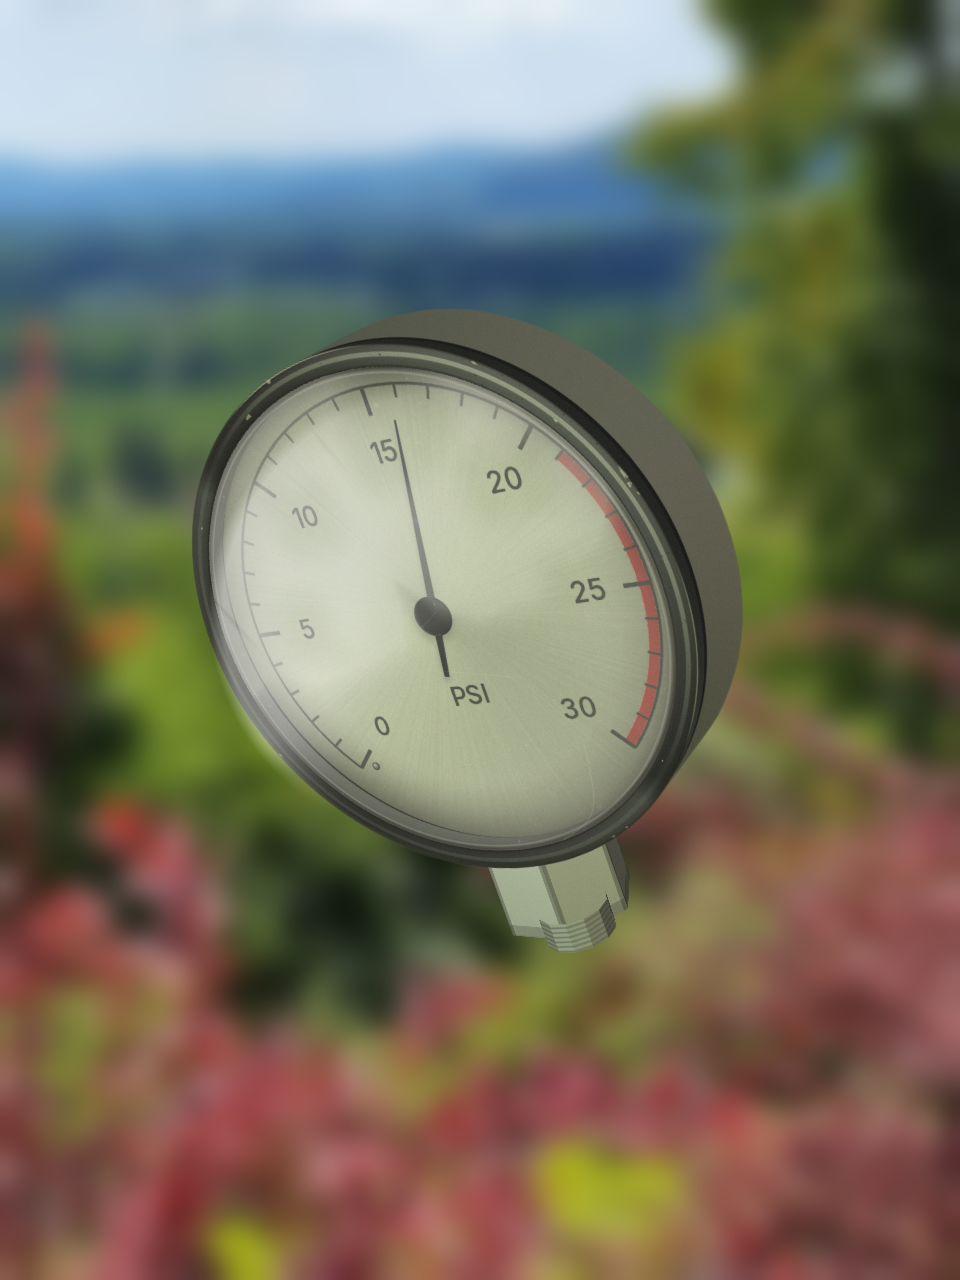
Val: 16
